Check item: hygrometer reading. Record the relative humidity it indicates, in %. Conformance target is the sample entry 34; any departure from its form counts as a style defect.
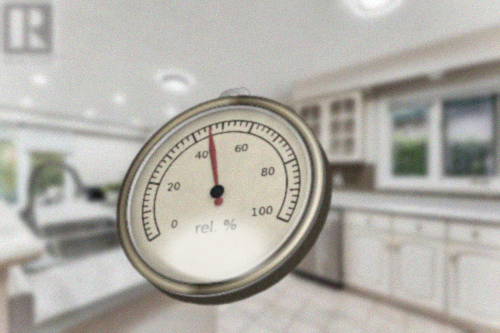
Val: 46
